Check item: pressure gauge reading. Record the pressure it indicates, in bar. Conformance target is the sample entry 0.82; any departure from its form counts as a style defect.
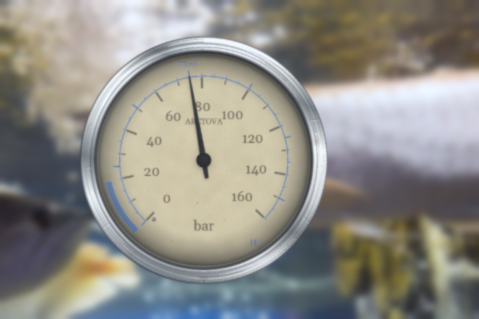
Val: 75
